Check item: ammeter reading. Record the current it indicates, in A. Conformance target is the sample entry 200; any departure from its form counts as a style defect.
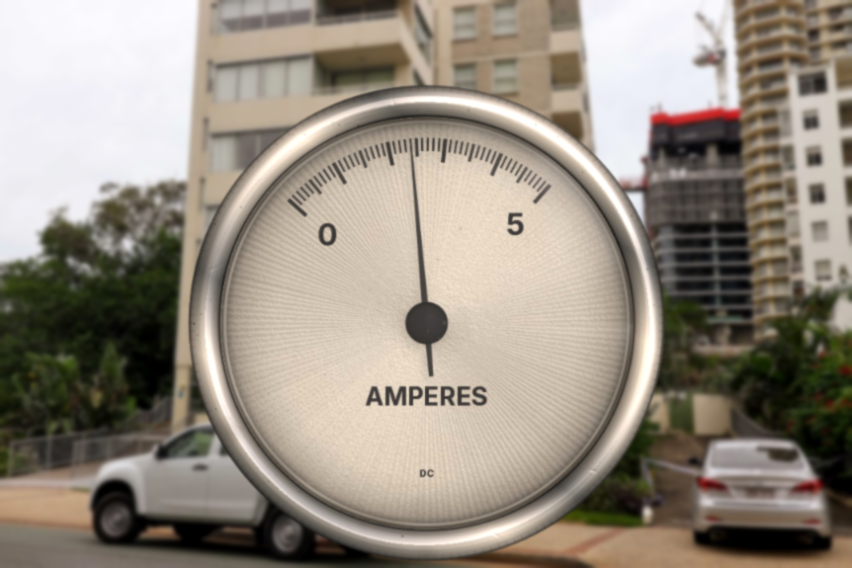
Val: 2.4
